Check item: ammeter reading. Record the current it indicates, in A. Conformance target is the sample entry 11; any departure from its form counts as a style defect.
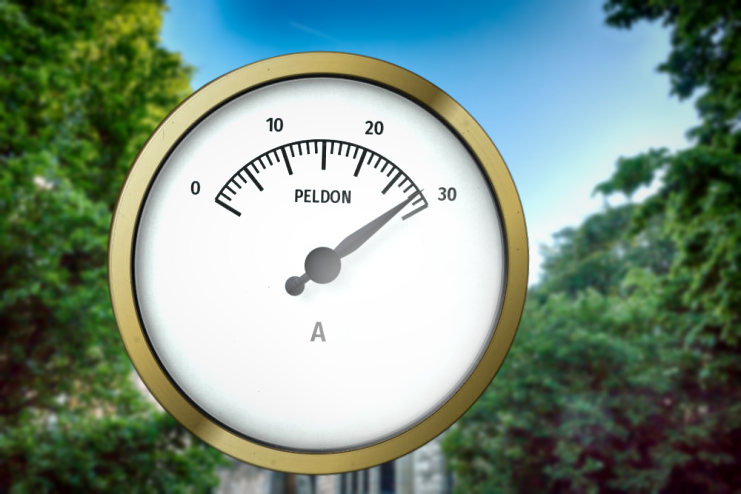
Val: 28
